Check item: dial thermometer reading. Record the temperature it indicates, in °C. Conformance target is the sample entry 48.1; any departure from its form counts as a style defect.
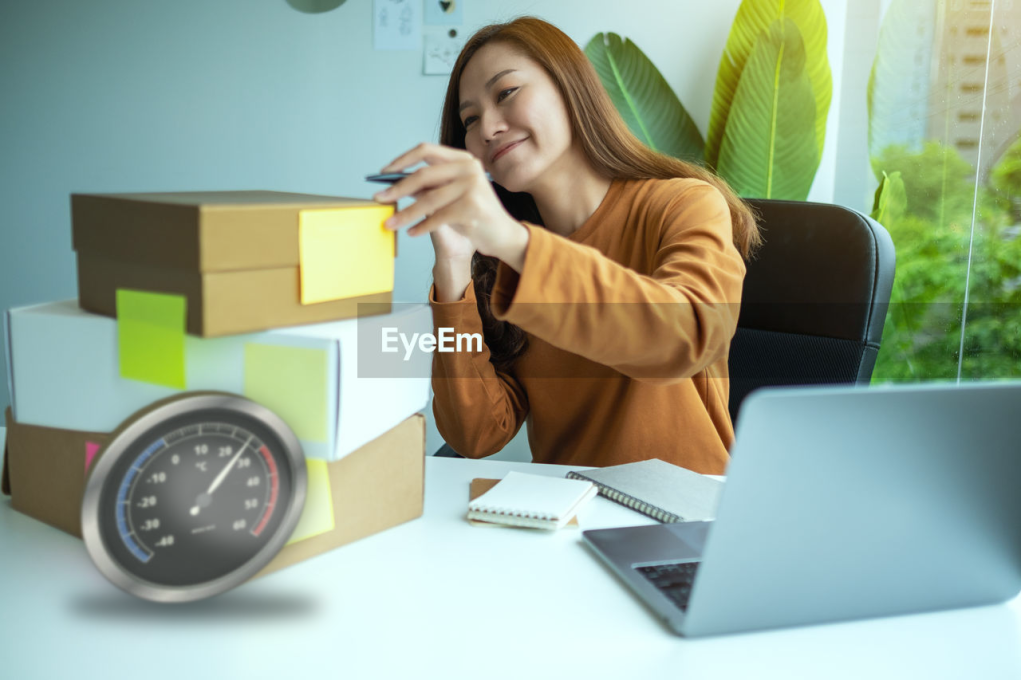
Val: 25
